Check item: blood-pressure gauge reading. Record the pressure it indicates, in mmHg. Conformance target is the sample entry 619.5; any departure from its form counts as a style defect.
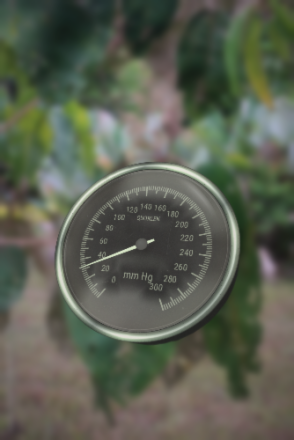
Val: 30
